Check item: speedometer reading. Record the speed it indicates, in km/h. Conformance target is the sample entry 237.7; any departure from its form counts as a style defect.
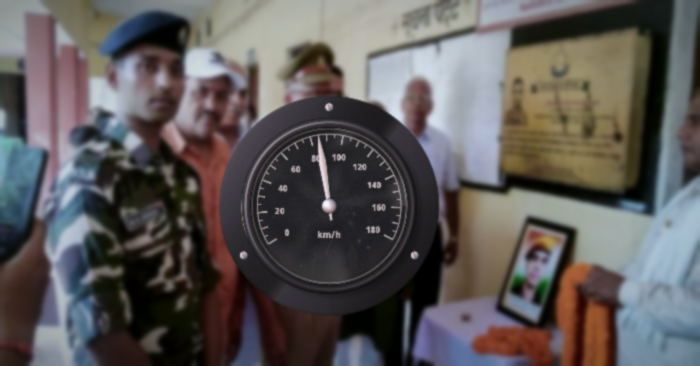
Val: 85
